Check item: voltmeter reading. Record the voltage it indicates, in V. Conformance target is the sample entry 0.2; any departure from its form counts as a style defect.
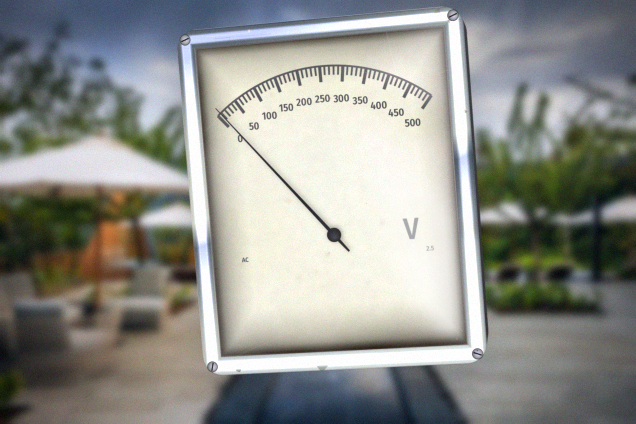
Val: 10
